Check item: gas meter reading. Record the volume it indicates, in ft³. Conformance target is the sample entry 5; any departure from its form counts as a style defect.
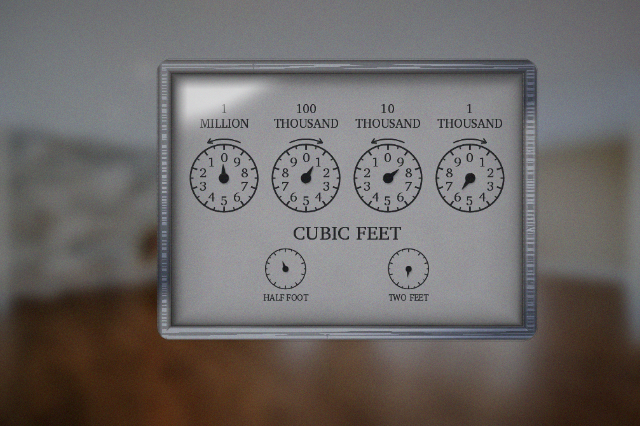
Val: 8600
